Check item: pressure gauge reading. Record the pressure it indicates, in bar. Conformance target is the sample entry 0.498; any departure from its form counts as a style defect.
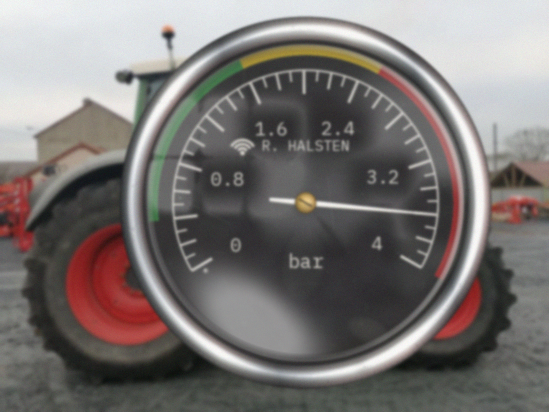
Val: 3.6
